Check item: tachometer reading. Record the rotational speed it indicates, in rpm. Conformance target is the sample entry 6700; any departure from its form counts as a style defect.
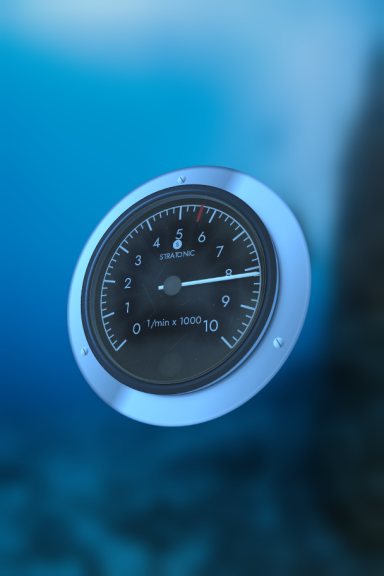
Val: 8200
